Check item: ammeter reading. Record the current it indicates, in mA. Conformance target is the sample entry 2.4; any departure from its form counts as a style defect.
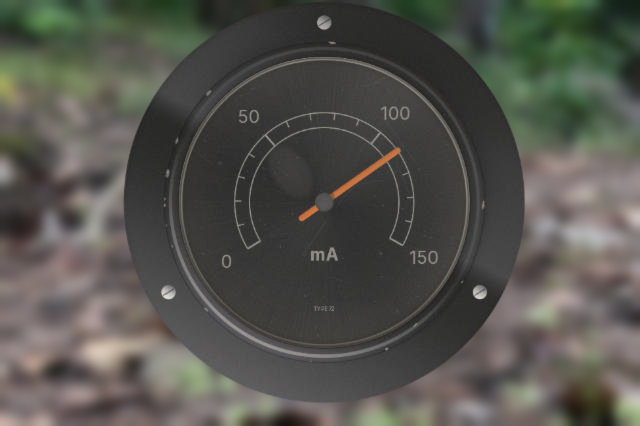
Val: 110
